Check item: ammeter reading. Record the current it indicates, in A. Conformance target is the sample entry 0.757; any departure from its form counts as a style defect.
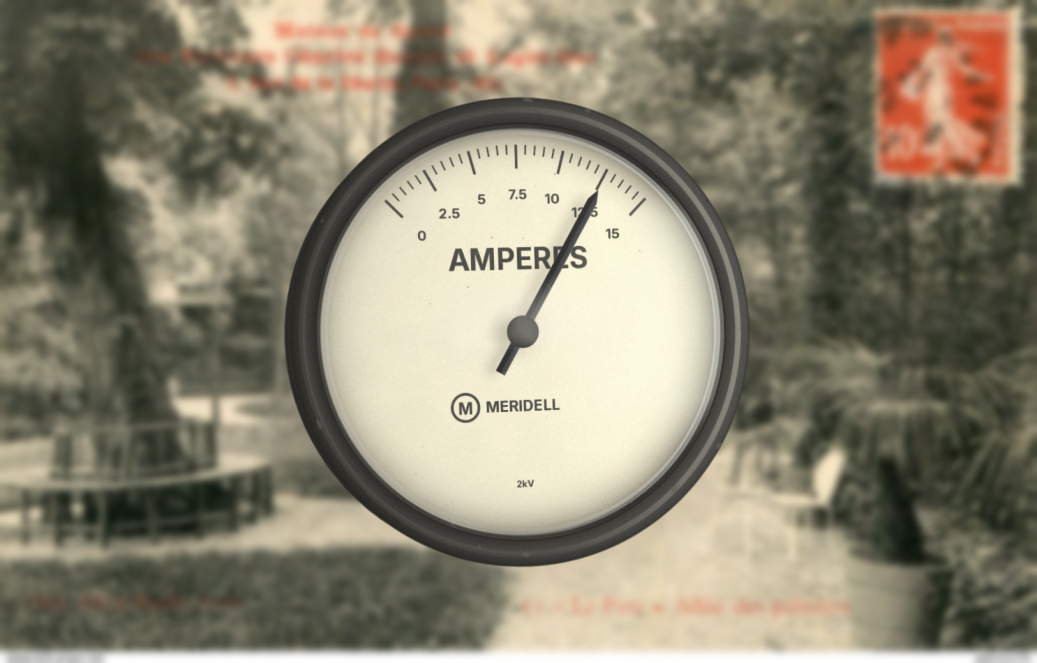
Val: 12.5
